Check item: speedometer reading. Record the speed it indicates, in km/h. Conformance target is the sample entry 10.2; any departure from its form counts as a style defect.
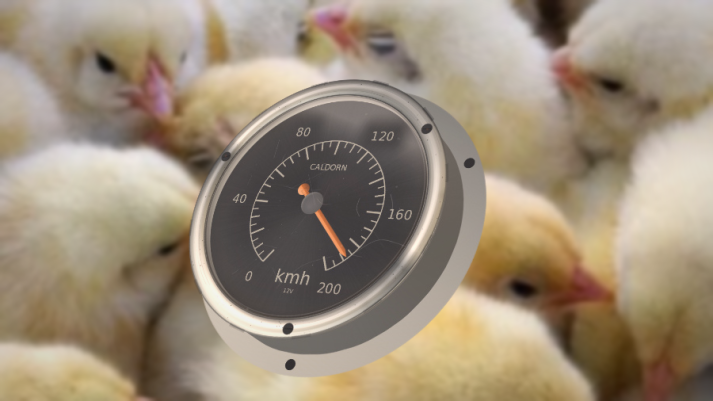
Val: 187.5
